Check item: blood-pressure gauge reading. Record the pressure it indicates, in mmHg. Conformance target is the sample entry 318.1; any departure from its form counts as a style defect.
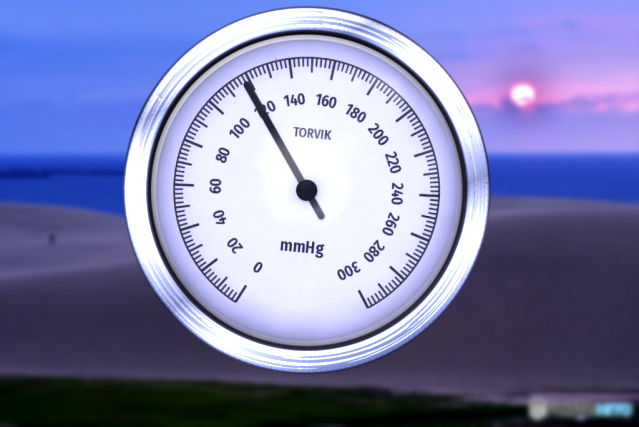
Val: 118
